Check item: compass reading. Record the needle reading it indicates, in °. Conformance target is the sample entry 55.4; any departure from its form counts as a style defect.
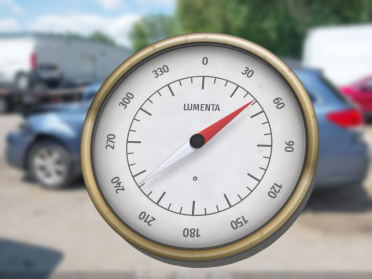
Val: 50
